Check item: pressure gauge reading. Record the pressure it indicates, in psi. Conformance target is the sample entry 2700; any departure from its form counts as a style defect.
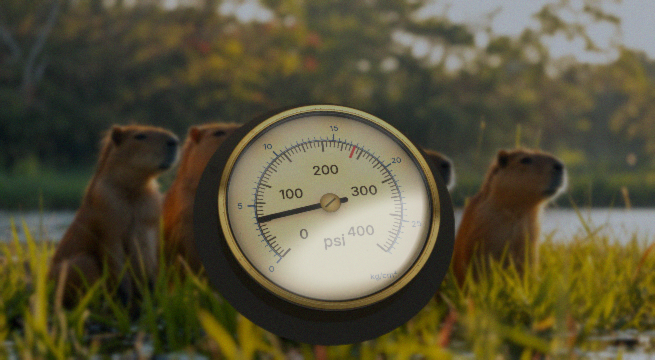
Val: 50
